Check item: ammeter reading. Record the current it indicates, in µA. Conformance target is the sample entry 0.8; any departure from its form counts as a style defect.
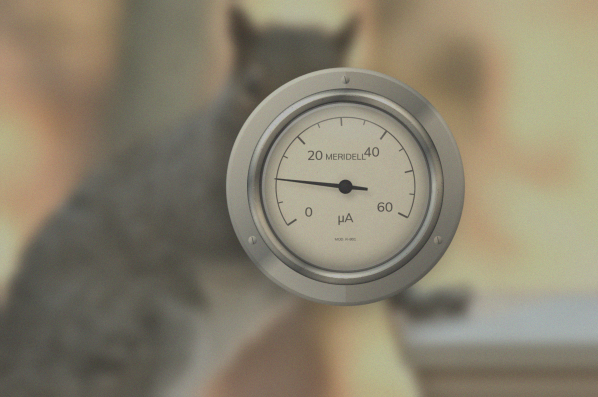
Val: 10
